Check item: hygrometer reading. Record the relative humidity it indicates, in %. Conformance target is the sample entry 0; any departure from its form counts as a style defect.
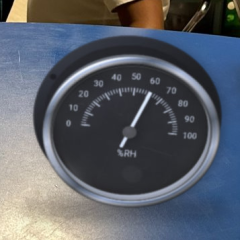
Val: 60
